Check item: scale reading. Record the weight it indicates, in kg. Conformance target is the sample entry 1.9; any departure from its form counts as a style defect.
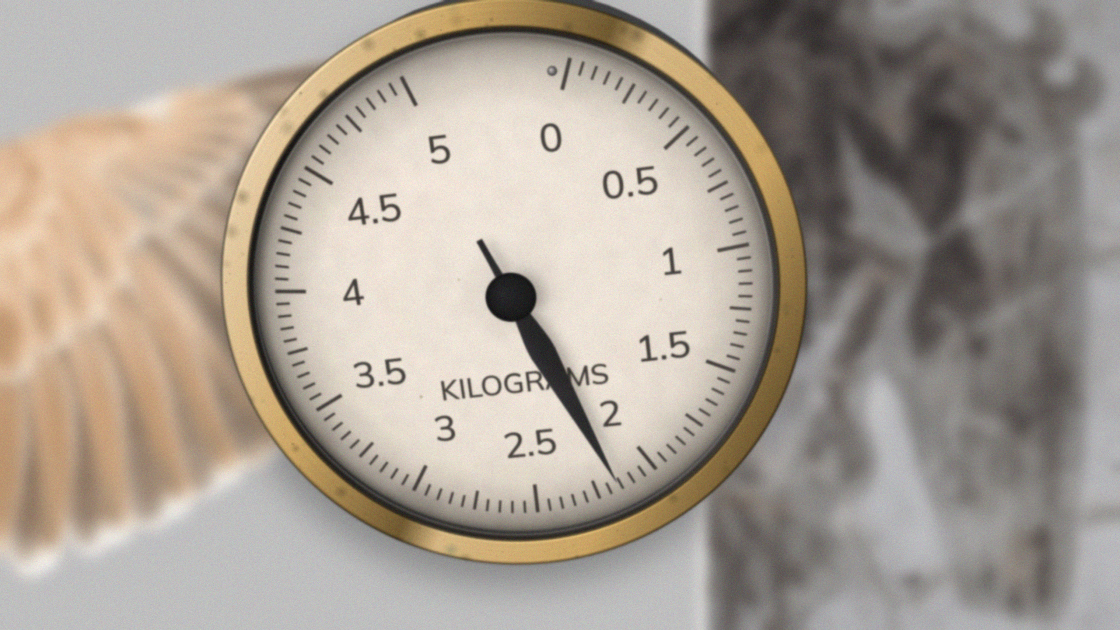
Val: 2.15
